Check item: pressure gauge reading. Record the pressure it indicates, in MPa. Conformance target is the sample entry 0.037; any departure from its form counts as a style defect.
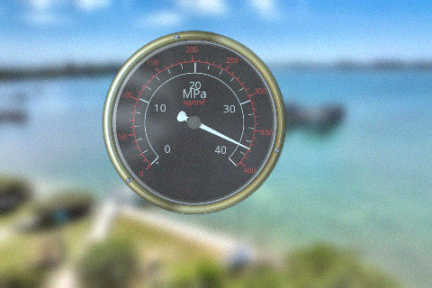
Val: 37
